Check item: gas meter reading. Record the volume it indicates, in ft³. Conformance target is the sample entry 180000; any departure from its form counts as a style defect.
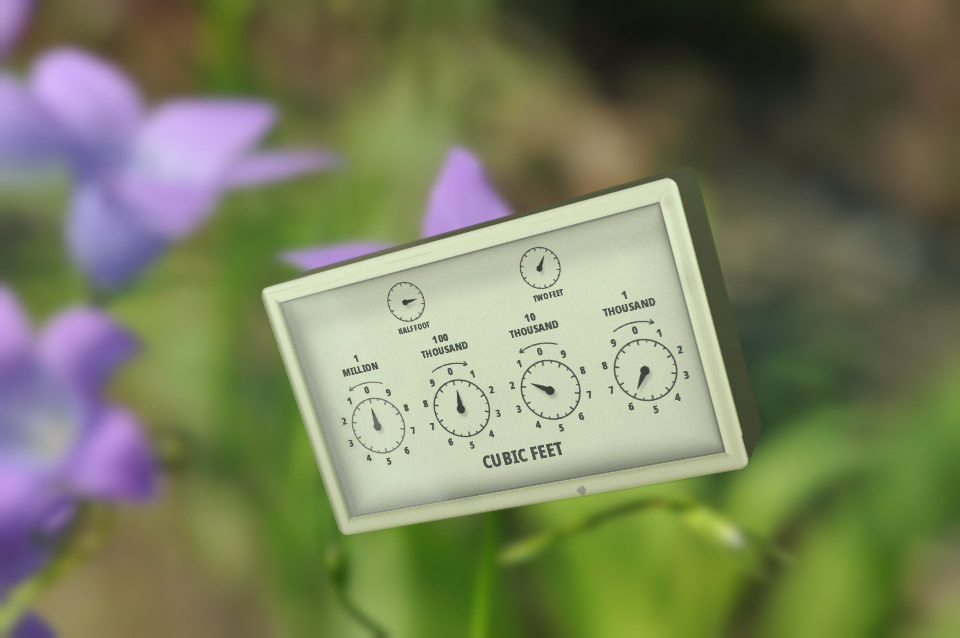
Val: 1600
